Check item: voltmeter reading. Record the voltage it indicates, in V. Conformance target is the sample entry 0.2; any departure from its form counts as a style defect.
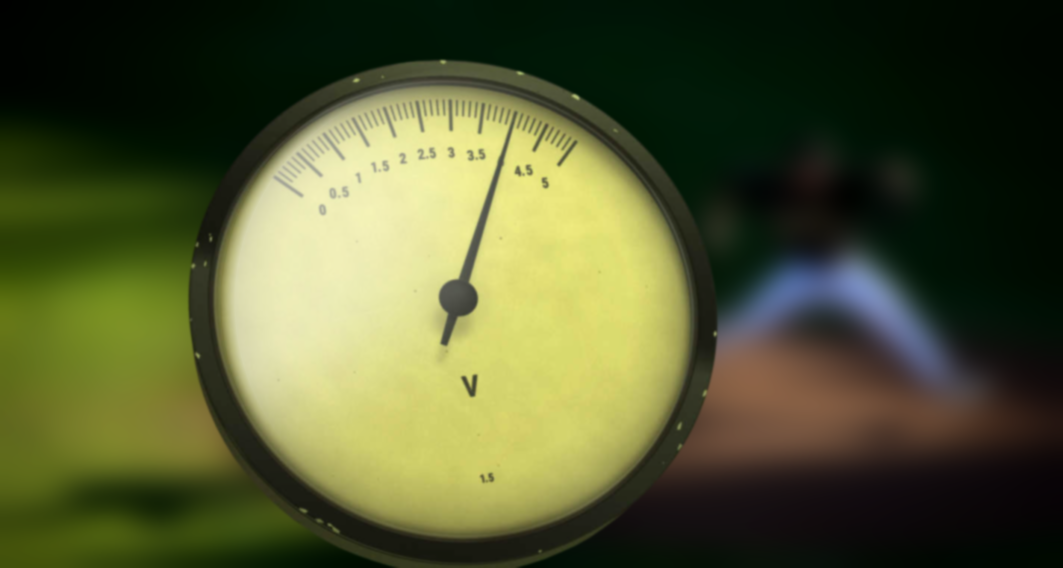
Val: 4
